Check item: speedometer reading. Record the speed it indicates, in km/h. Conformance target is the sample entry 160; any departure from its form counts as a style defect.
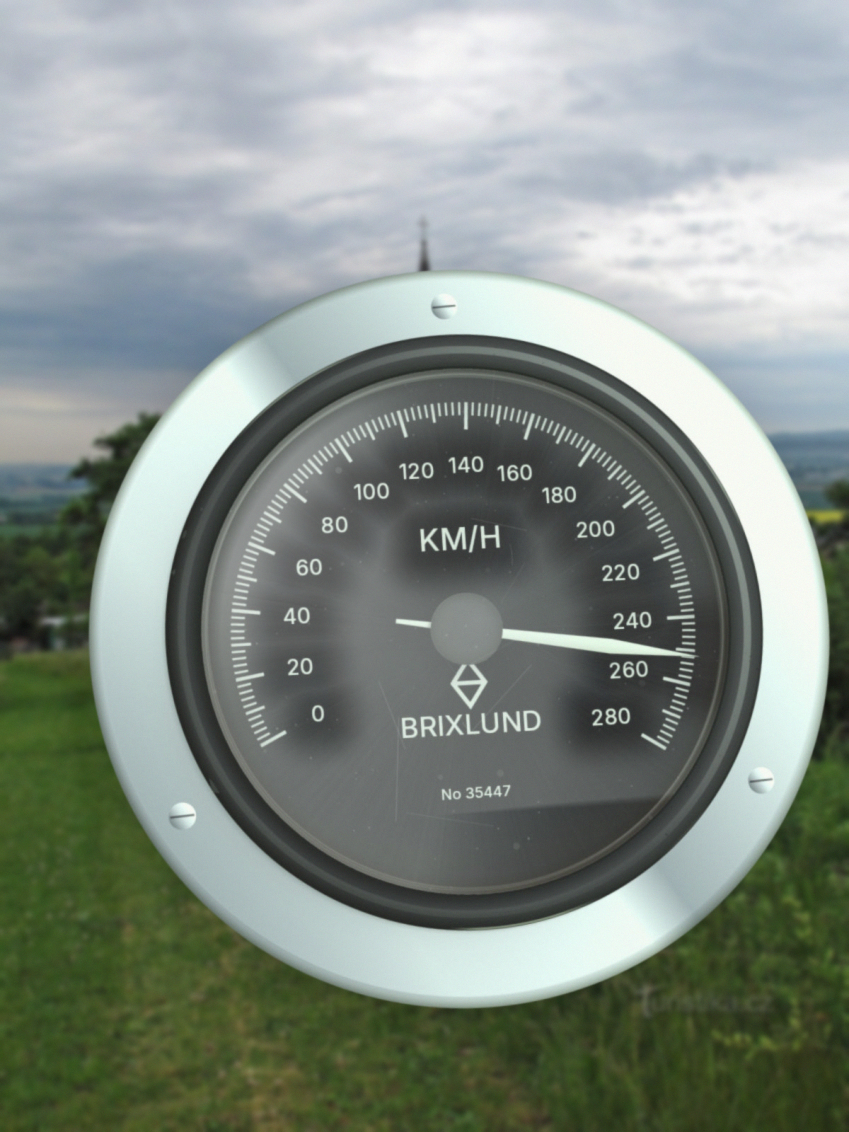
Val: 252
